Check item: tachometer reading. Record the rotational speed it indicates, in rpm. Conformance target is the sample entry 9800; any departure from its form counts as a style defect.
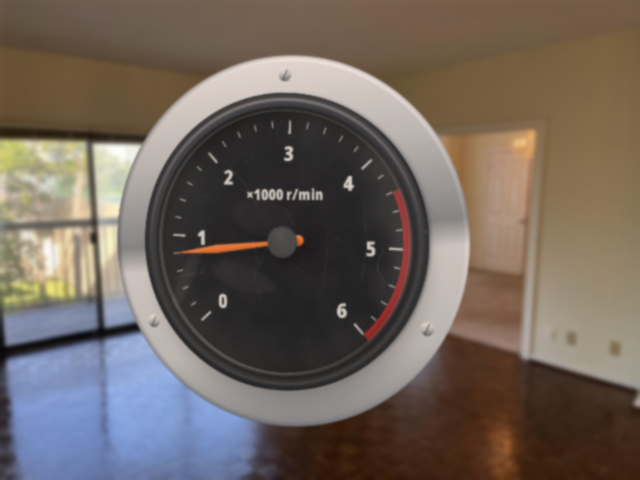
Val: 800
